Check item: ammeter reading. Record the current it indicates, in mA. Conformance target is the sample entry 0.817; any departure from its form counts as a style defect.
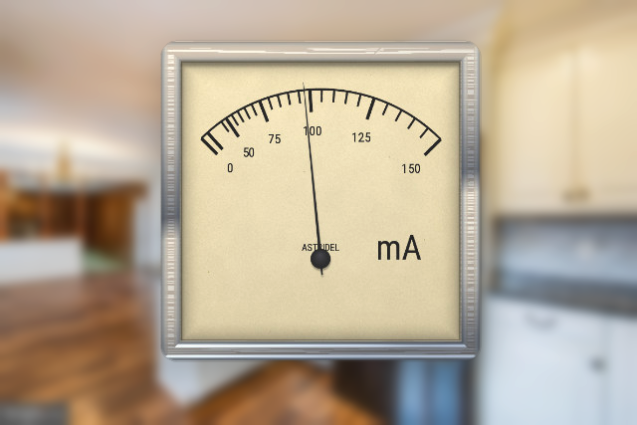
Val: 97.5
